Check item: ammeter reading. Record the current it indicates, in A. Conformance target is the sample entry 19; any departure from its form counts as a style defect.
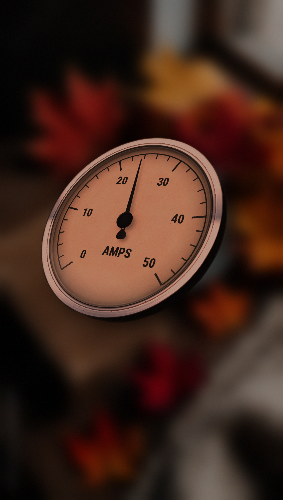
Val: 24
